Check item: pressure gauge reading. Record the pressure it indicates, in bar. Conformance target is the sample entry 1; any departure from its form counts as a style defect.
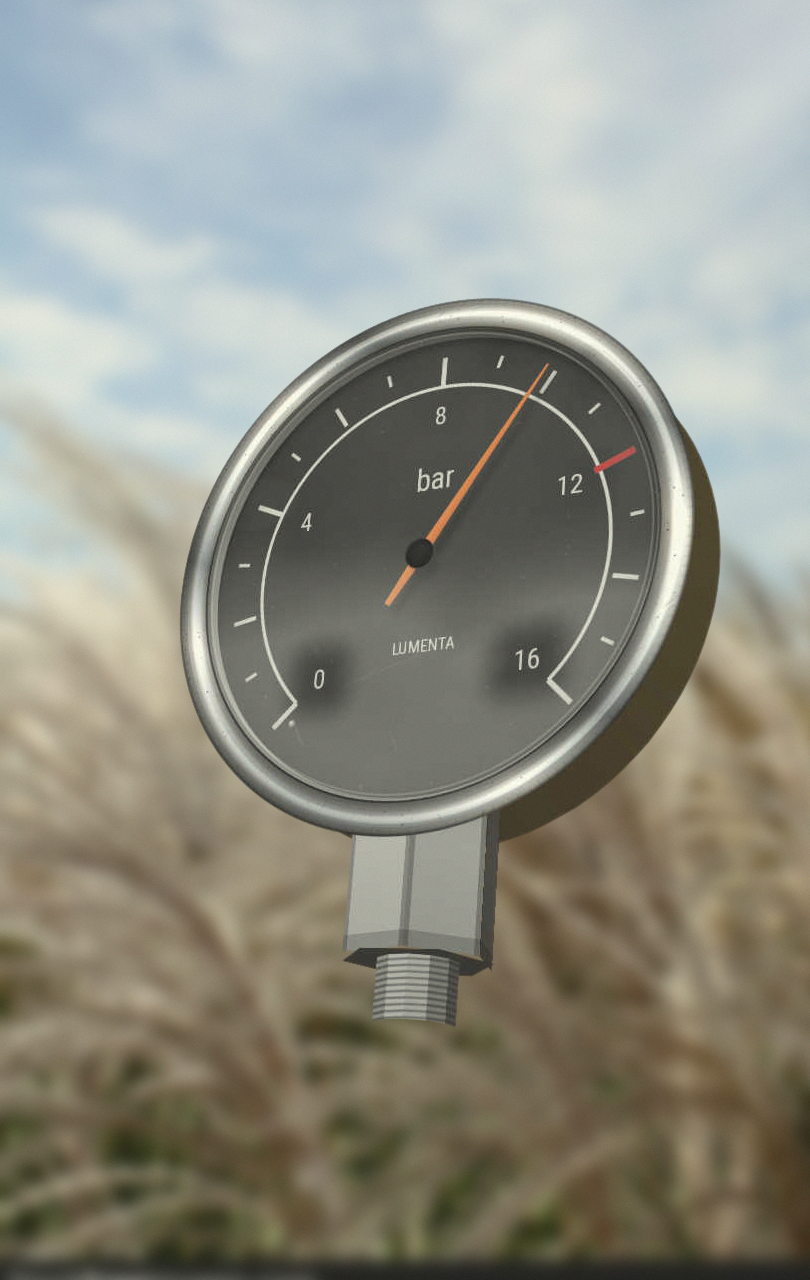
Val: 10
